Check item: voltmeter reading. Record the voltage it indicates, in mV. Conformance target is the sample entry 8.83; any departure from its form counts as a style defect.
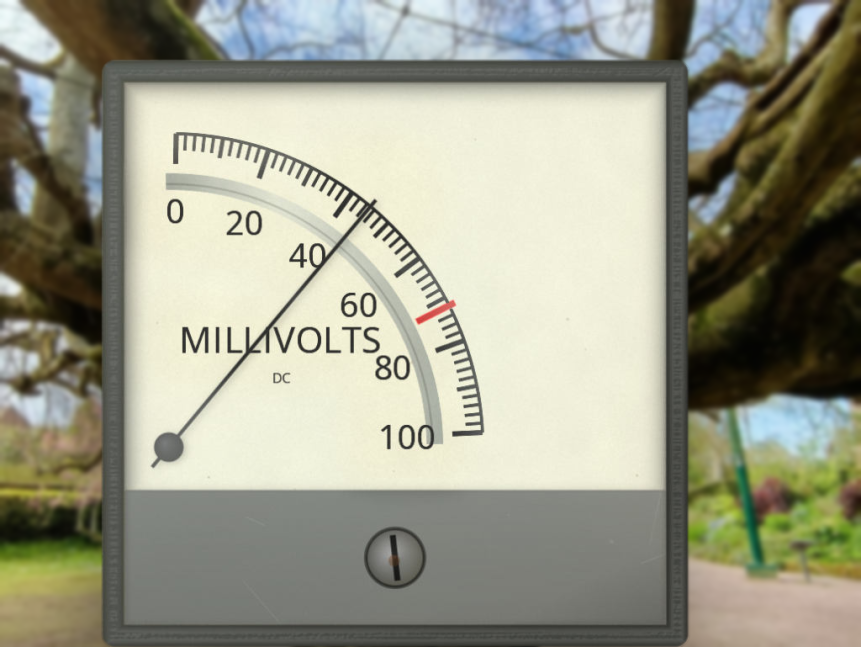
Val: 45
